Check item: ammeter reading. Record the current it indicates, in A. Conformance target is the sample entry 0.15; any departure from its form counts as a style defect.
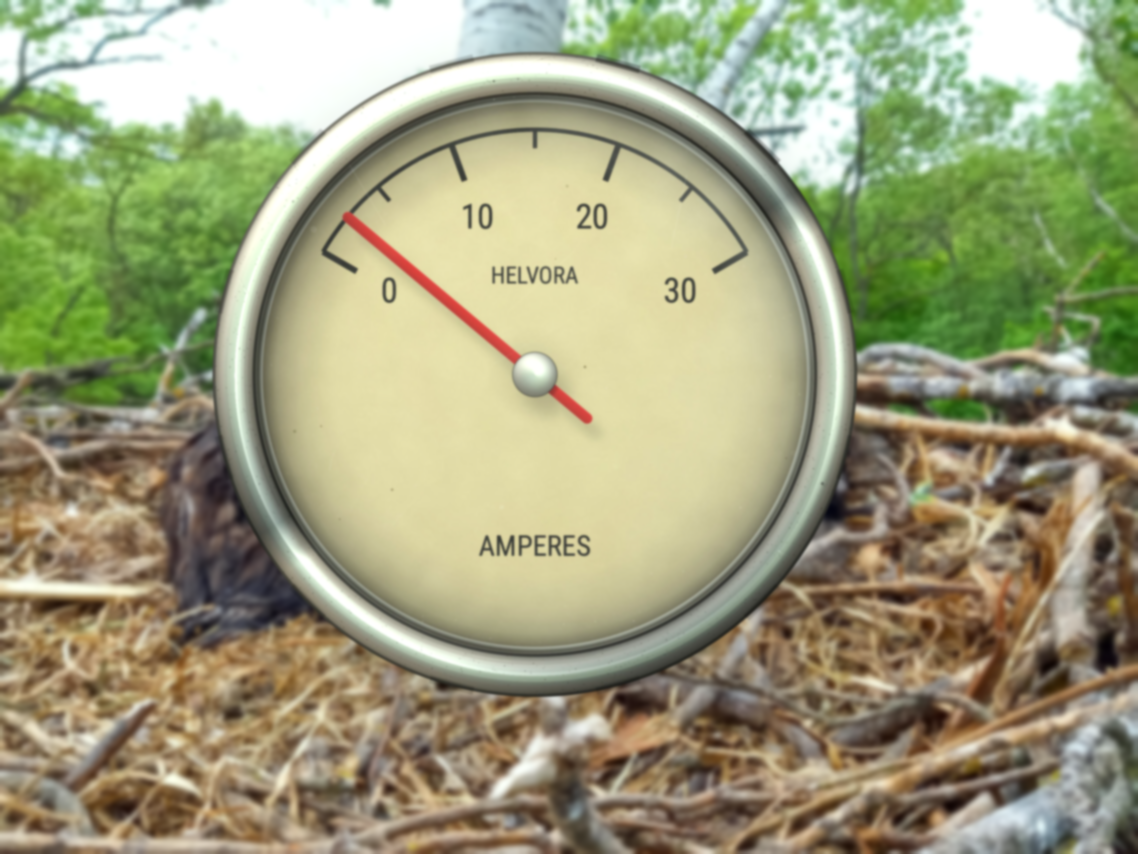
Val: 2.5
